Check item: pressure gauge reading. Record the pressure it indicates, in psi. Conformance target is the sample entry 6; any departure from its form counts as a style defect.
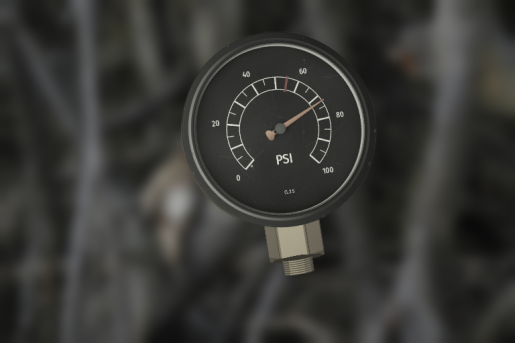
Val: 72.5
